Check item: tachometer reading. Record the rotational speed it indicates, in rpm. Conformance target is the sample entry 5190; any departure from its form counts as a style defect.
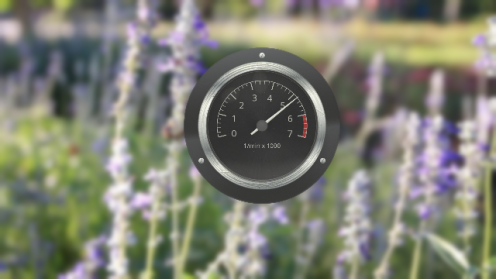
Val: 5200
